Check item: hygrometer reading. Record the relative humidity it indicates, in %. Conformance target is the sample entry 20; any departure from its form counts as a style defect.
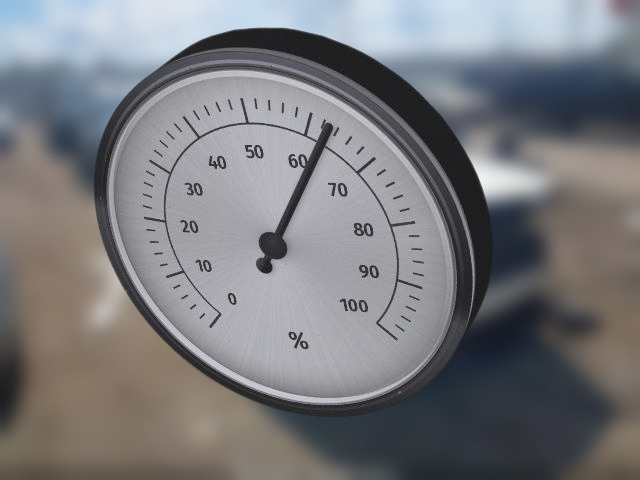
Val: 63
